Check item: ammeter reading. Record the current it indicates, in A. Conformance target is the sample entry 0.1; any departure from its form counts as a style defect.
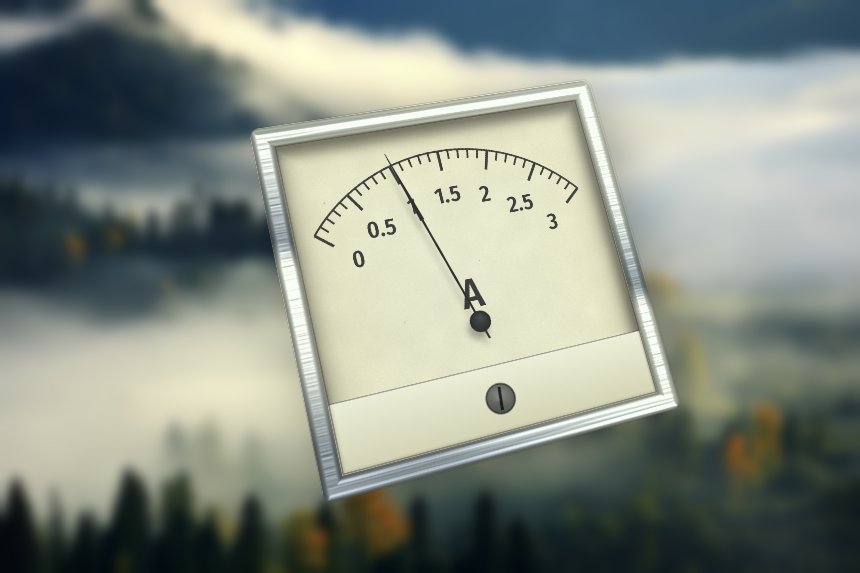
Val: 1
